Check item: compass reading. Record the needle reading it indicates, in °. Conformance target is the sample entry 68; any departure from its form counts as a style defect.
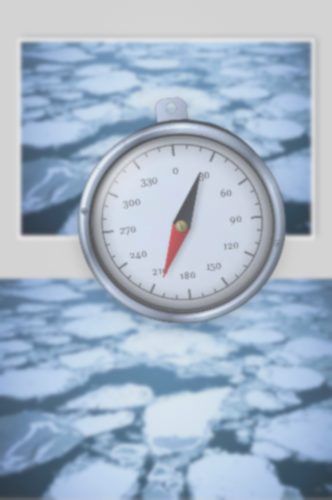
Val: 205
